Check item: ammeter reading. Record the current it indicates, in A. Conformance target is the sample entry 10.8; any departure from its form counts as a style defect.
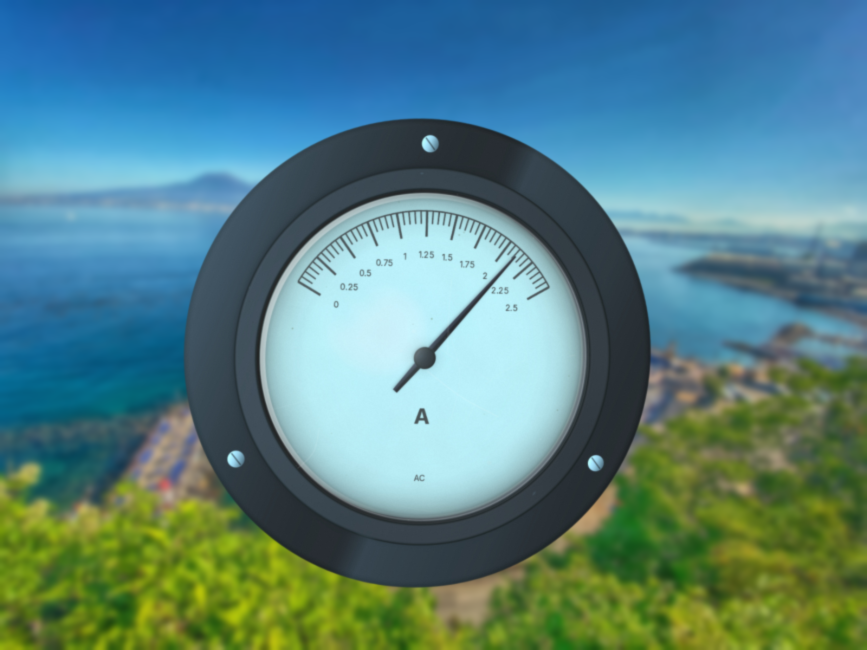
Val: 2.1
